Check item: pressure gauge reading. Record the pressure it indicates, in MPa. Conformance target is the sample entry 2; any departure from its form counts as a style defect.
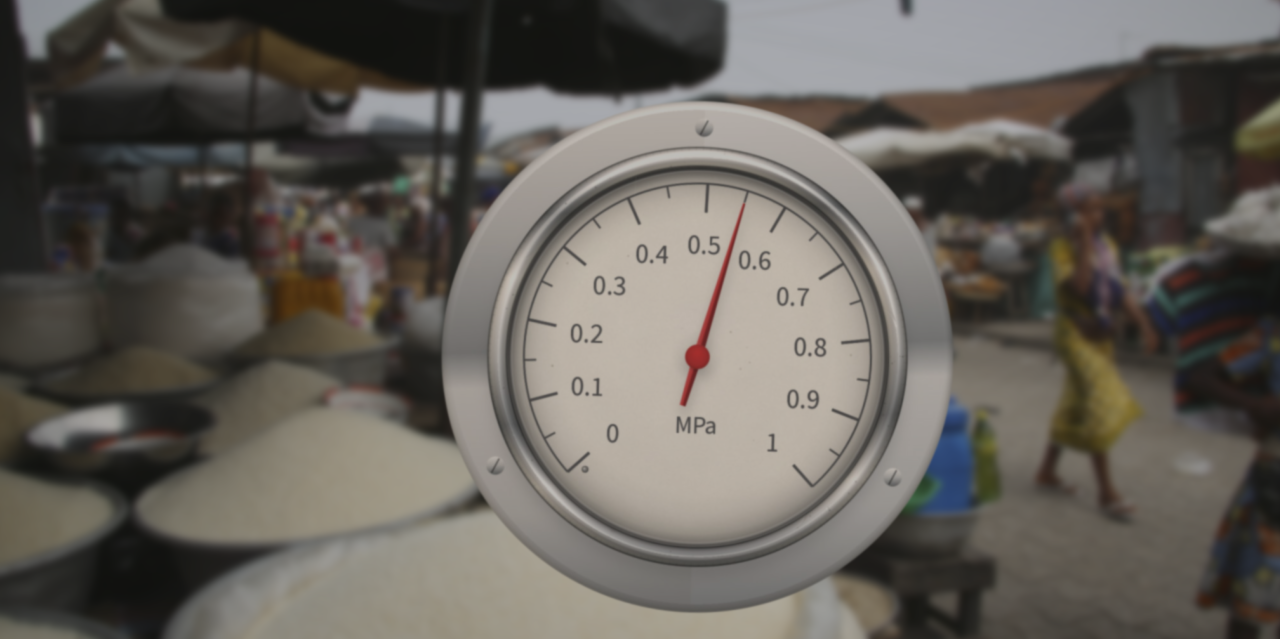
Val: 0.55
